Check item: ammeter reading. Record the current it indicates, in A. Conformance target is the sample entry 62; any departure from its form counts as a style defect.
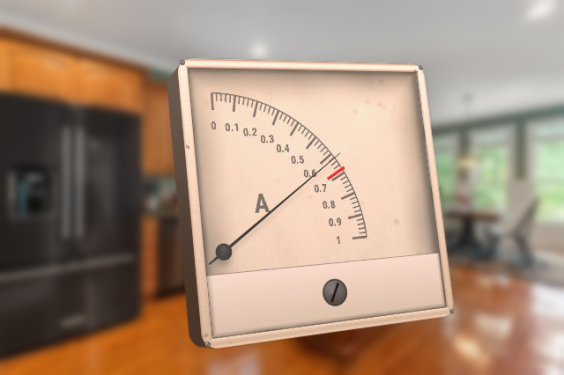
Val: 0.62
